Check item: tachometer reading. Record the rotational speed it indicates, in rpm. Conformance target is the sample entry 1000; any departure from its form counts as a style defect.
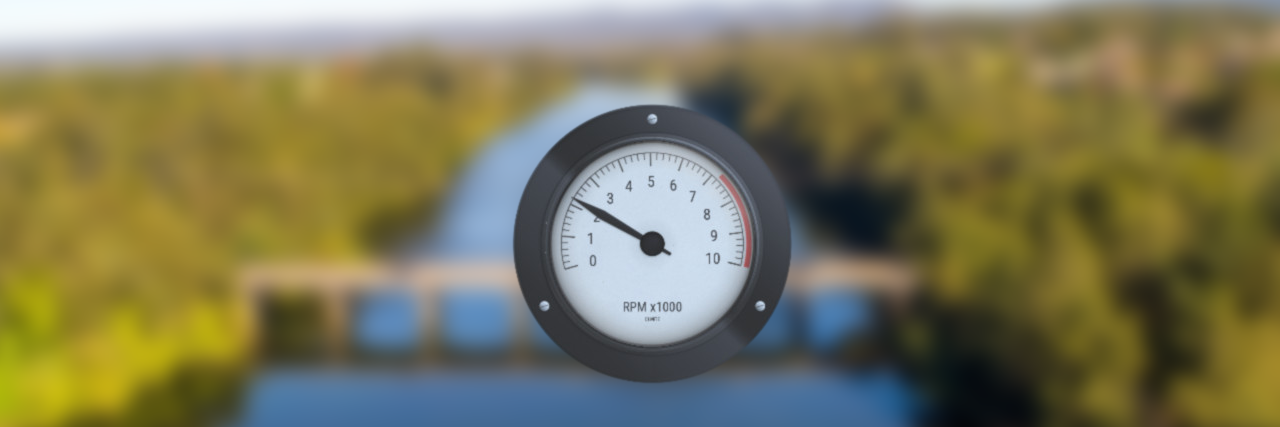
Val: 2200
